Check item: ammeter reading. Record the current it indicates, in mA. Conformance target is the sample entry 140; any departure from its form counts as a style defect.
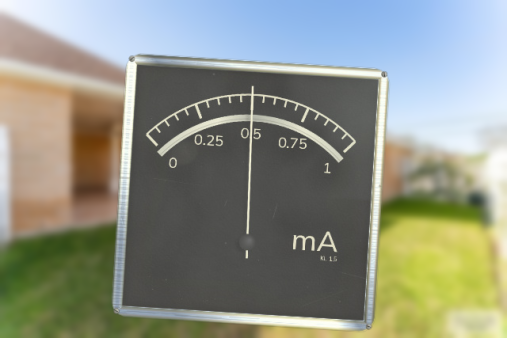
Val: 0.5
